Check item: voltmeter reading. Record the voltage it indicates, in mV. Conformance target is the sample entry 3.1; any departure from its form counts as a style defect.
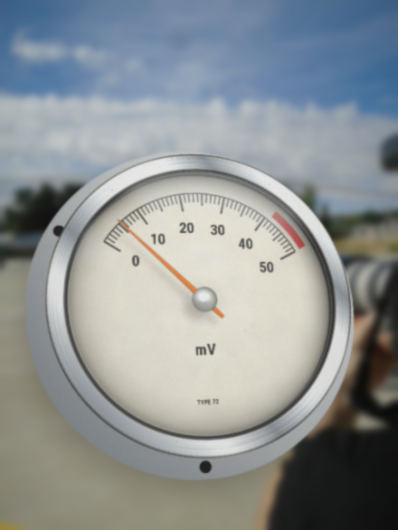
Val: 5
